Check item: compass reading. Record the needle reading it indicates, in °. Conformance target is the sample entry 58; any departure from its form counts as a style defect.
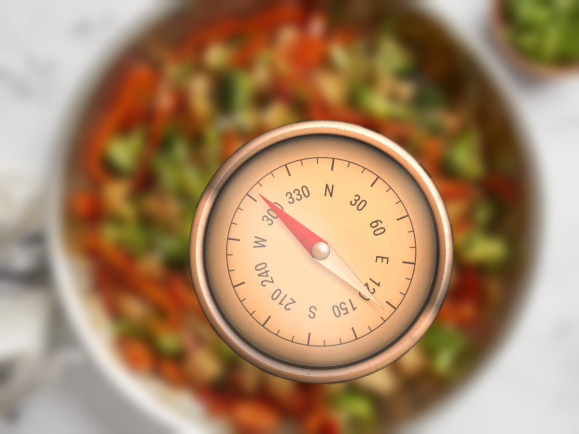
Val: 305
